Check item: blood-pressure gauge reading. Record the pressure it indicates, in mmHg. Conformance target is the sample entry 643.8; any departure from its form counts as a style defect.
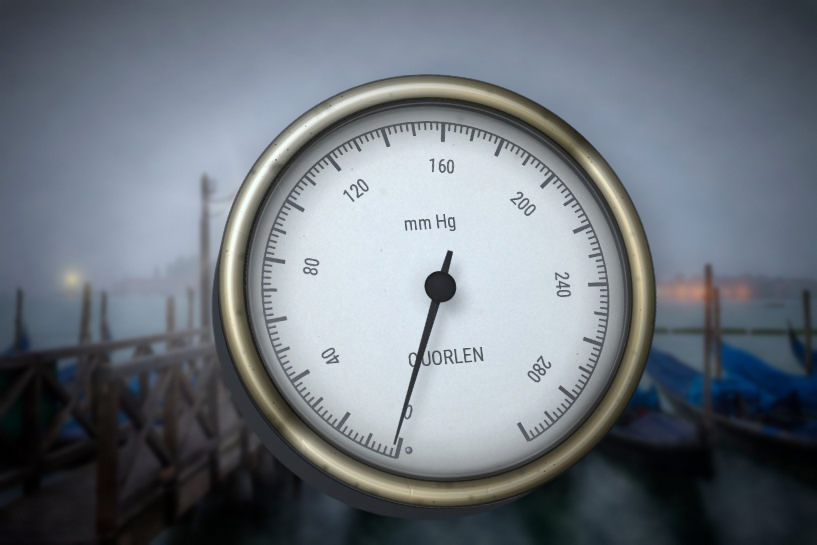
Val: 2
